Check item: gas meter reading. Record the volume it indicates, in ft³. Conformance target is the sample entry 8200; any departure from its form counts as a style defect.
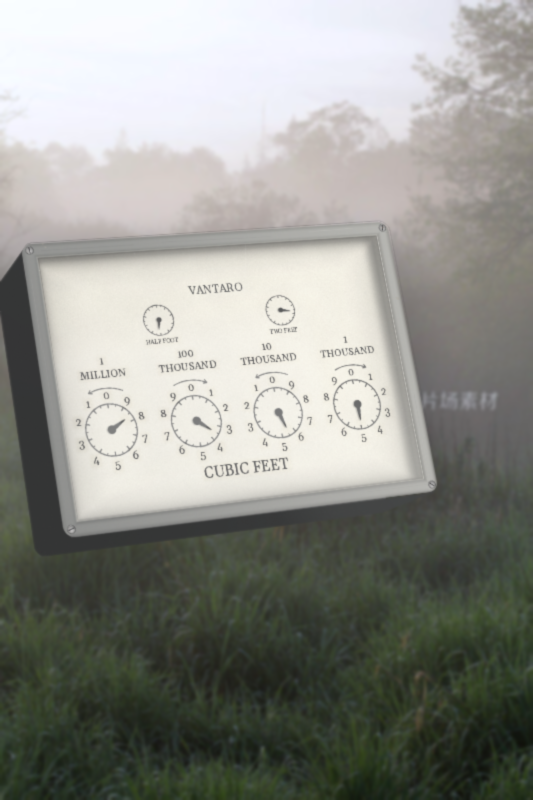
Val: 835500
